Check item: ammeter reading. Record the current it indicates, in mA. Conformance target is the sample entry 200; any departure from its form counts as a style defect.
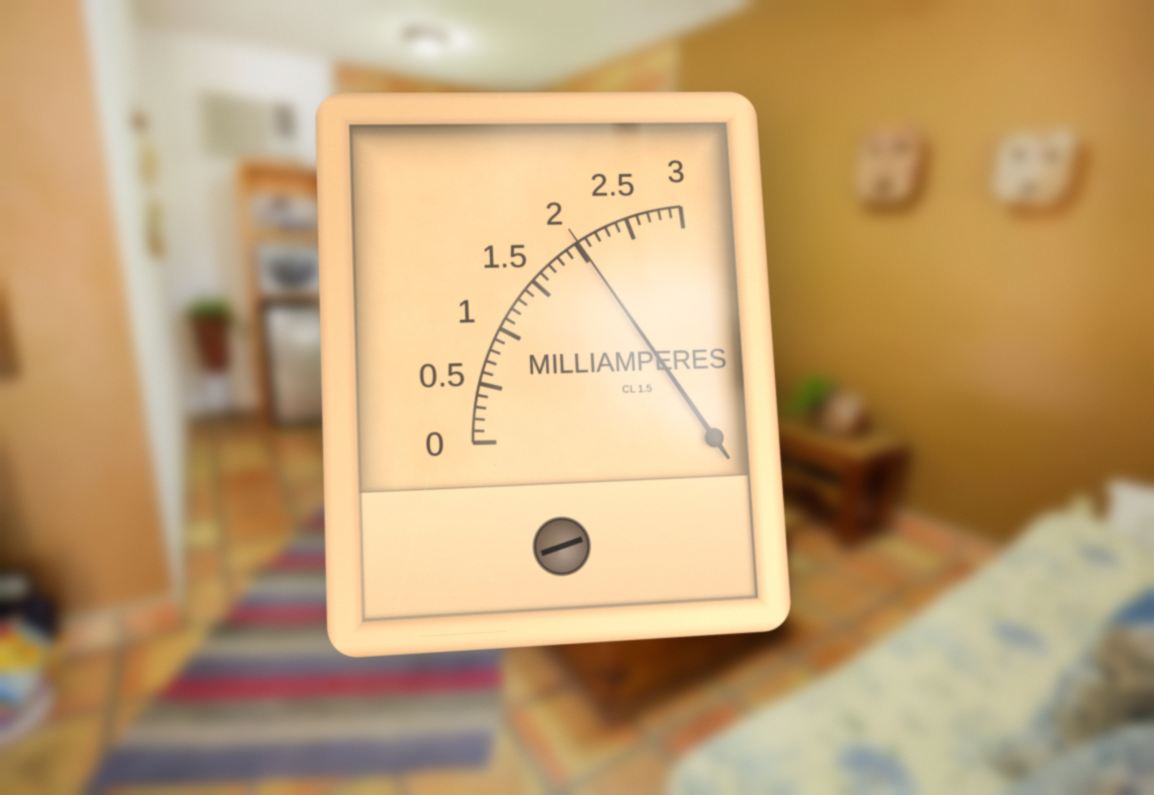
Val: 2
